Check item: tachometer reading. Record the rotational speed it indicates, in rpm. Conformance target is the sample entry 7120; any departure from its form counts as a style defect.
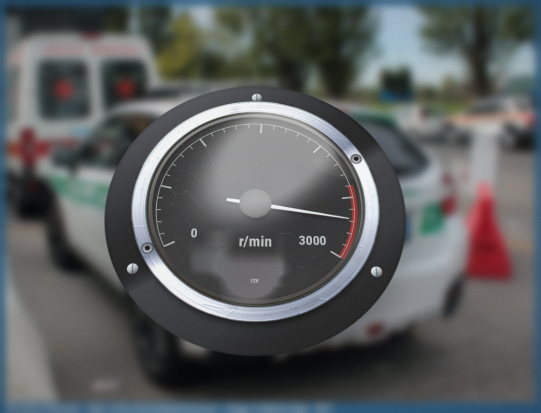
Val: 2700
